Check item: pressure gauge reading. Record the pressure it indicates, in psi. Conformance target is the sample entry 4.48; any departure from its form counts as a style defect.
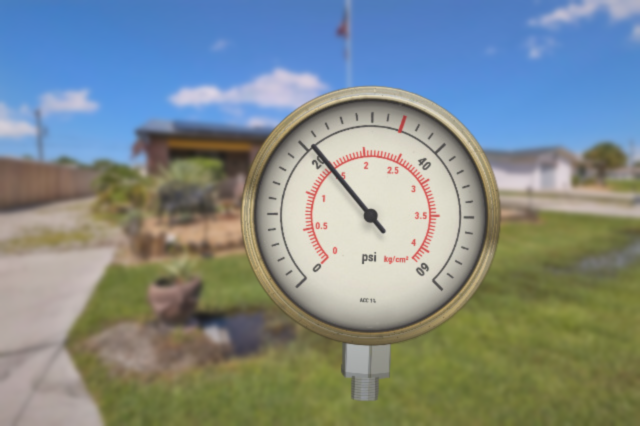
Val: 21
